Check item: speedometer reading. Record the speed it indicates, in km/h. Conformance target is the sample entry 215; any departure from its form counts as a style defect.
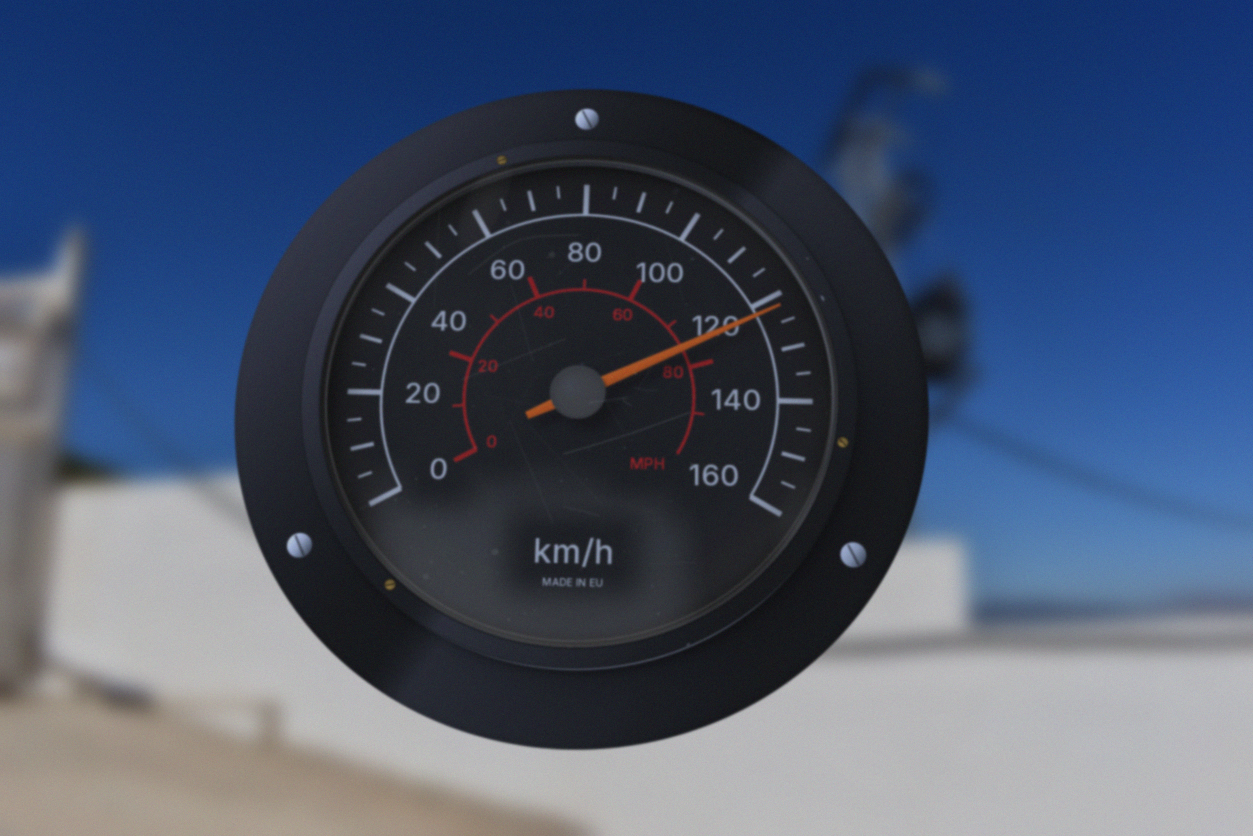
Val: 122.5
